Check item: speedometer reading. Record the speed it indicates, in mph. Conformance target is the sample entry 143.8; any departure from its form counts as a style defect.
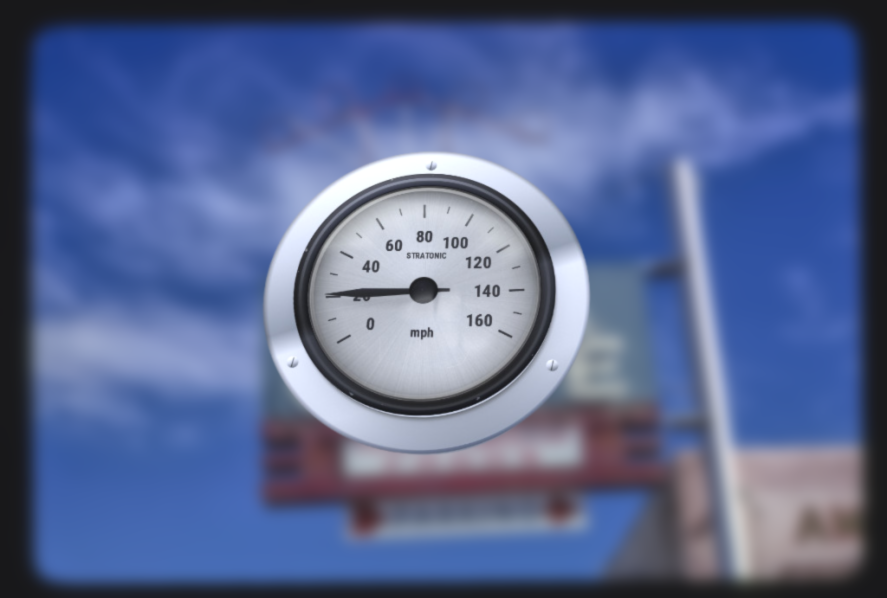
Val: 20
